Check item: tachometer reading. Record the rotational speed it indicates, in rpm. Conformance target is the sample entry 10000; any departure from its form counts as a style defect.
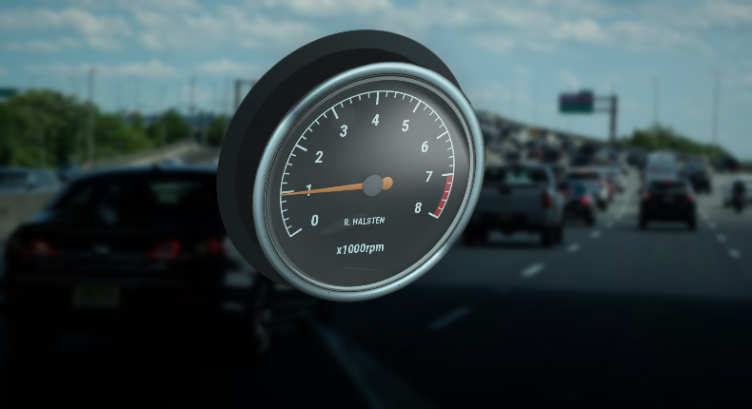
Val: 1000
